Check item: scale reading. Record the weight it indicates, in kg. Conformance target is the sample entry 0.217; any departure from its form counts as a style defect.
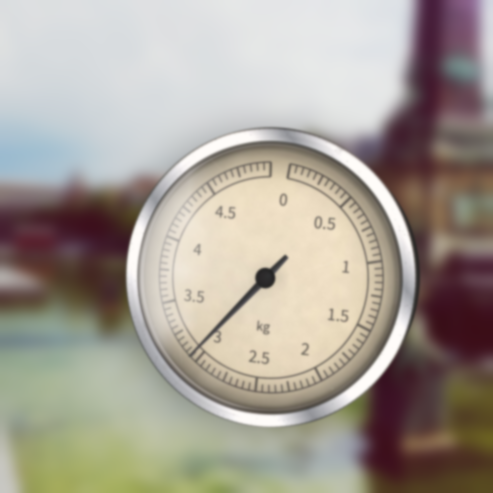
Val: 3.05
